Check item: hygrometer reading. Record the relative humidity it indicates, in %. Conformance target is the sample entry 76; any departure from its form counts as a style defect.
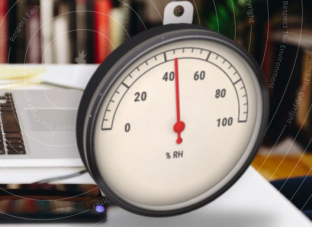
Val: 44
